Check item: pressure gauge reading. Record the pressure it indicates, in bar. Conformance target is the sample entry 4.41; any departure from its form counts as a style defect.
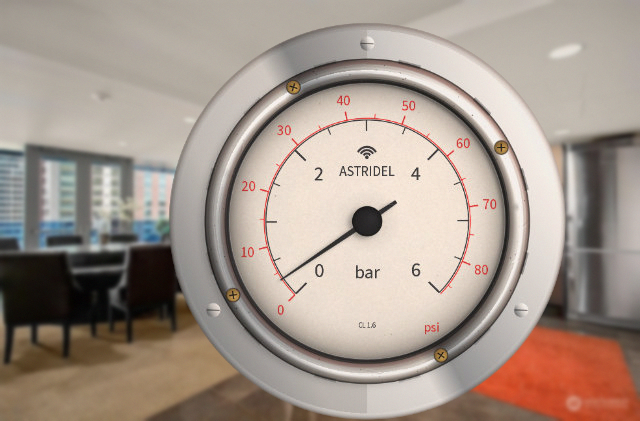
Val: 0.25
